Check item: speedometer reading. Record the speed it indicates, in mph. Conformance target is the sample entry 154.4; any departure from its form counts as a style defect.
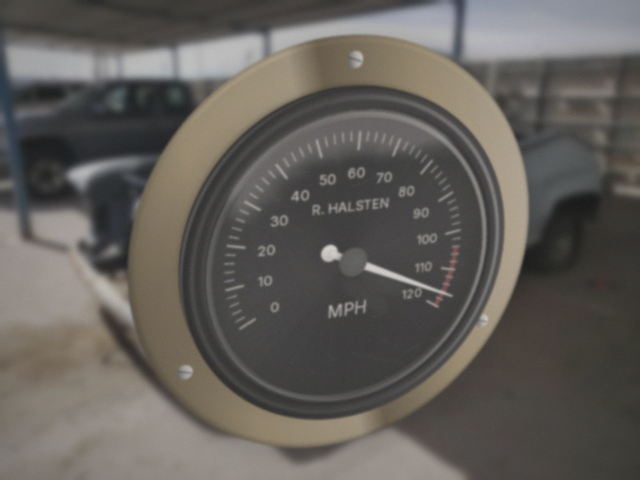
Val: 116
